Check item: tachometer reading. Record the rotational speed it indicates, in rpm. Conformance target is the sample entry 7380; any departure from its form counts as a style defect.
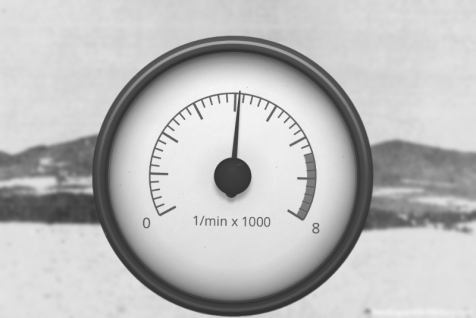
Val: 4100
